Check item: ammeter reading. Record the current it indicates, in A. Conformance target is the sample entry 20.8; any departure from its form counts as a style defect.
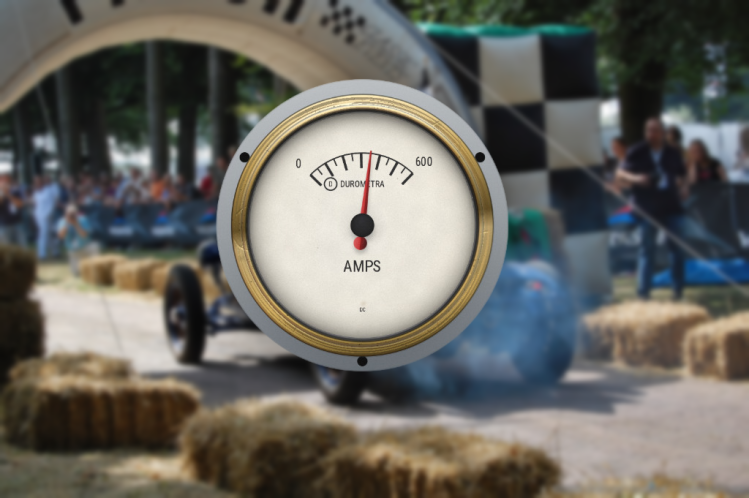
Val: 350
